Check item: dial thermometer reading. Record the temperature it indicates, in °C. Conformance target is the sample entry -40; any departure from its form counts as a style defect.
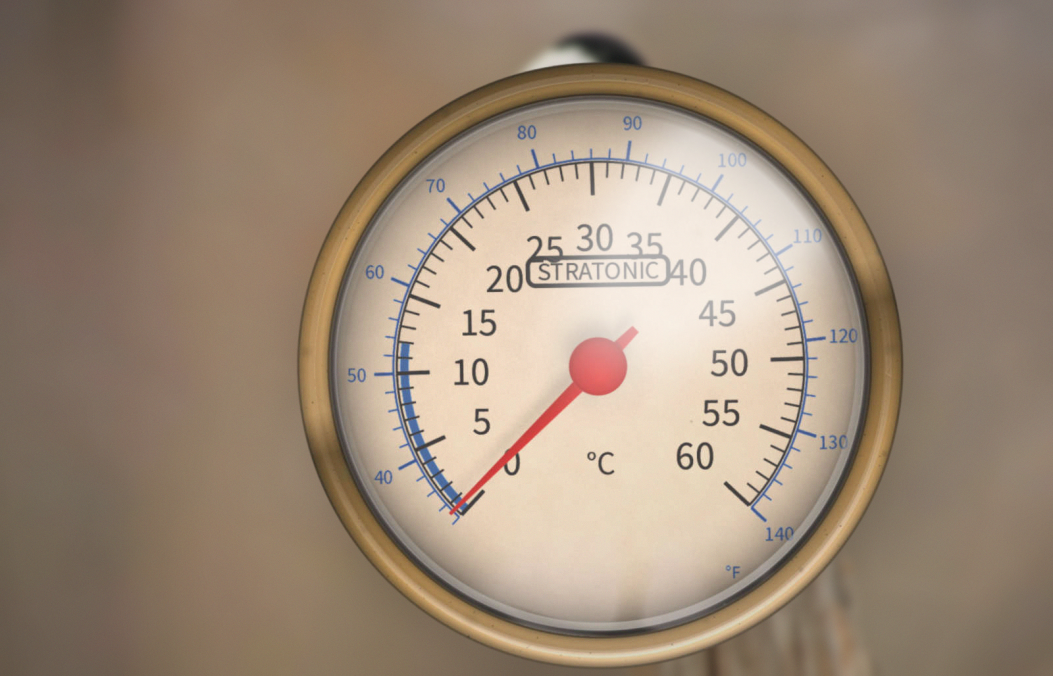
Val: 0.5
